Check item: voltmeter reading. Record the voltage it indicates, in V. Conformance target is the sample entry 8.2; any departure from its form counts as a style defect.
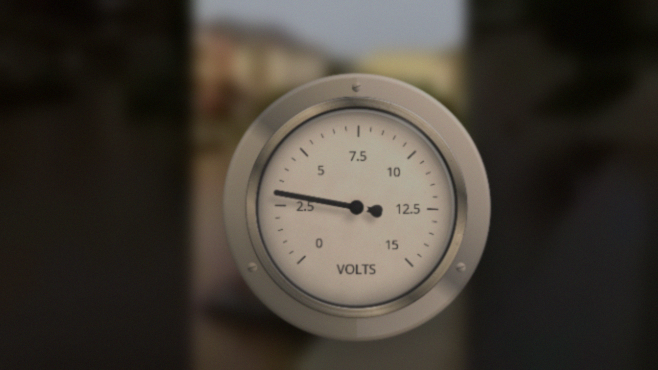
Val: 3
